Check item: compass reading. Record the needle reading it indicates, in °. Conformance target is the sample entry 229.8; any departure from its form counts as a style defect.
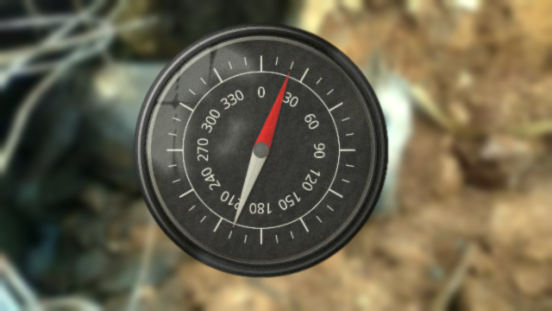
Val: 20
